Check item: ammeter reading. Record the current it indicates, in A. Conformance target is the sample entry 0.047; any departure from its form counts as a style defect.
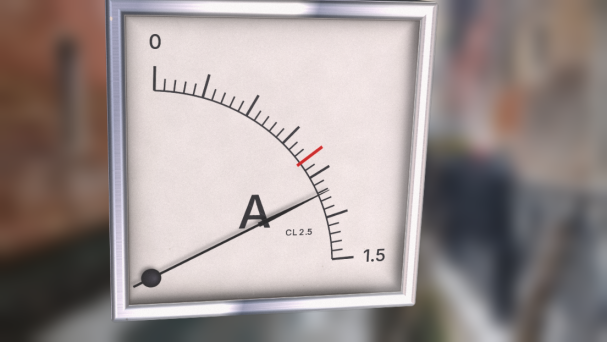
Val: 1.1
